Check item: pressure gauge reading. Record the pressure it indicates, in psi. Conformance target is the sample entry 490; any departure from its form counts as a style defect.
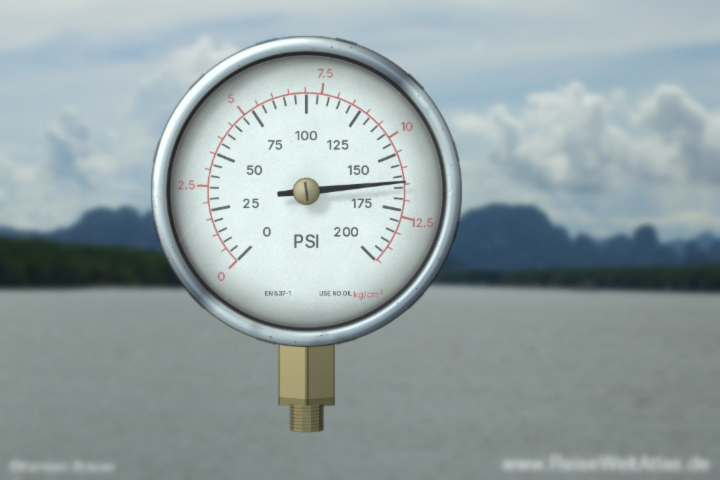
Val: 162.5
